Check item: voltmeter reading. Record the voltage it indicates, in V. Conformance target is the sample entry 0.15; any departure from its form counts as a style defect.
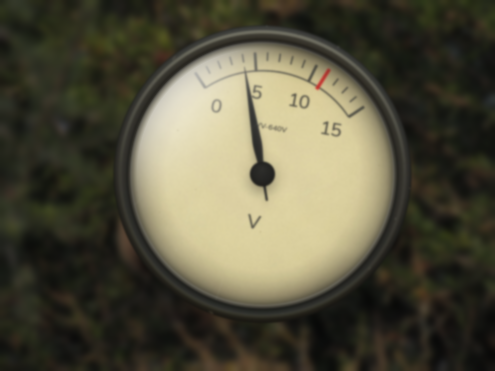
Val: 4
